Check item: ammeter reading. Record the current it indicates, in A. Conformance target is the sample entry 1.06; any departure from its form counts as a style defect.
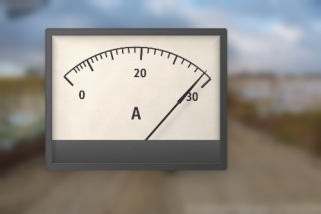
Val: 29
